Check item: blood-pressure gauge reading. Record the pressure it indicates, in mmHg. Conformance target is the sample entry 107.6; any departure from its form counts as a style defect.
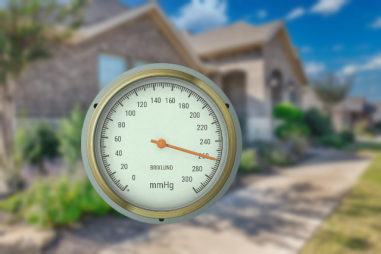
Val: 260
